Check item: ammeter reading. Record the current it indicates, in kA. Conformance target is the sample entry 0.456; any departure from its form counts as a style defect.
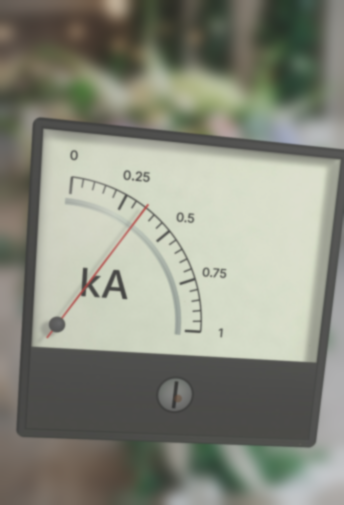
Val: 0.35
